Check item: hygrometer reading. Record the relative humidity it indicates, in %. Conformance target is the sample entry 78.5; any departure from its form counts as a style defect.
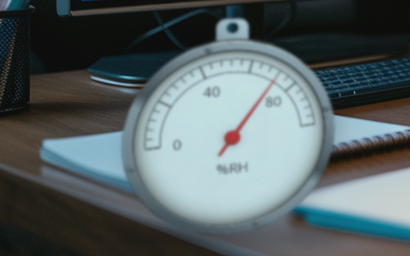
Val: 72
